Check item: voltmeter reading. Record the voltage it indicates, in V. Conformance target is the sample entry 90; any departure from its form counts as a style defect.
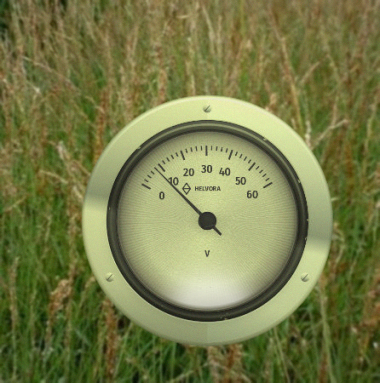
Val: 8
